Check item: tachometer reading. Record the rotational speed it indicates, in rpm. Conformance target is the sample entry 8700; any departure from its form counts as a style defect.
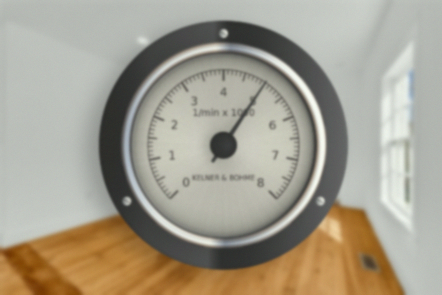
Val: 5000
